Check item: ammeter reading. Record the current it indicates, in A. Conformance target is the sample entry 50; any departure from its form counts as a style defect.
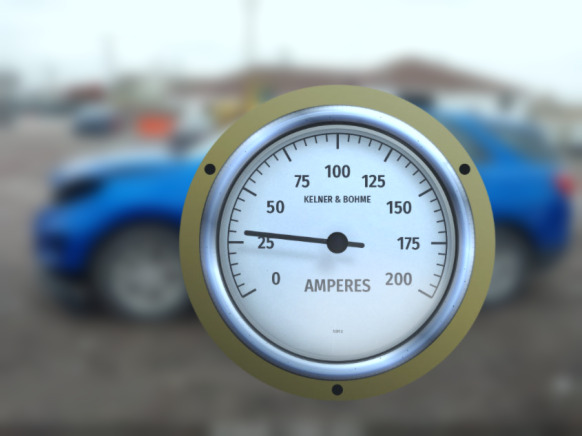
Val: 30
